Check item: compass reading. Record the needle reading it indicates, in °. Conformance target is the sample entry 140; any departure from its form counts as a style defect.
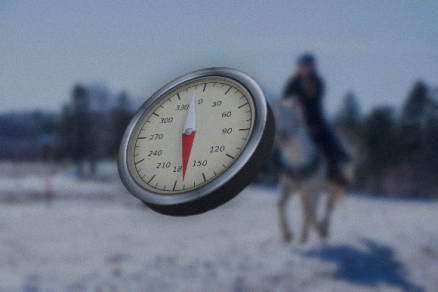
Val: 170
